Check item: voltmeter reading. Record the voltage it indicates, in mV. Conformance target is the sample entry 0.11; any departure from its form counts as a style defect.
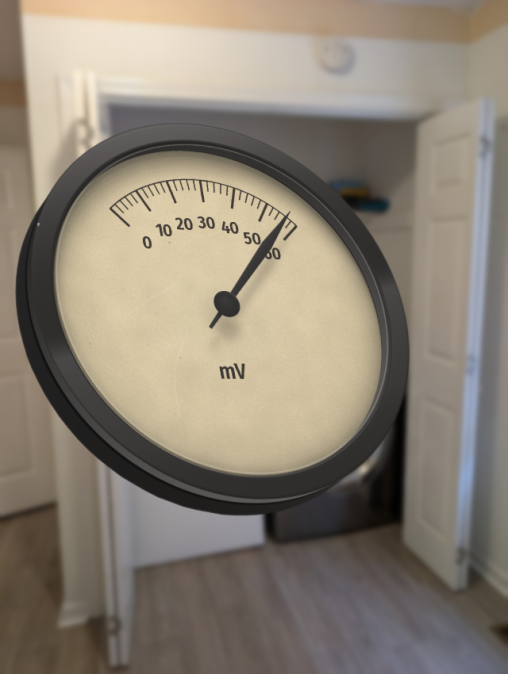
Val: 56
